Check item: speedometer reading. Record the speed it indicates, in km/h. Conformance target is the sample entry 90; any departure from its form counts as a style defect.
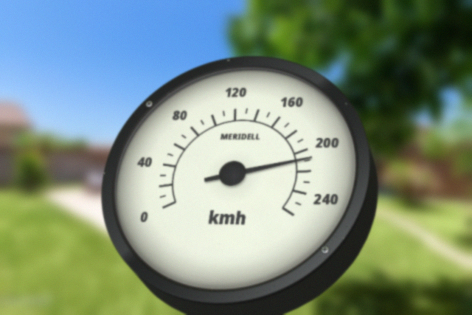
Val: 210
